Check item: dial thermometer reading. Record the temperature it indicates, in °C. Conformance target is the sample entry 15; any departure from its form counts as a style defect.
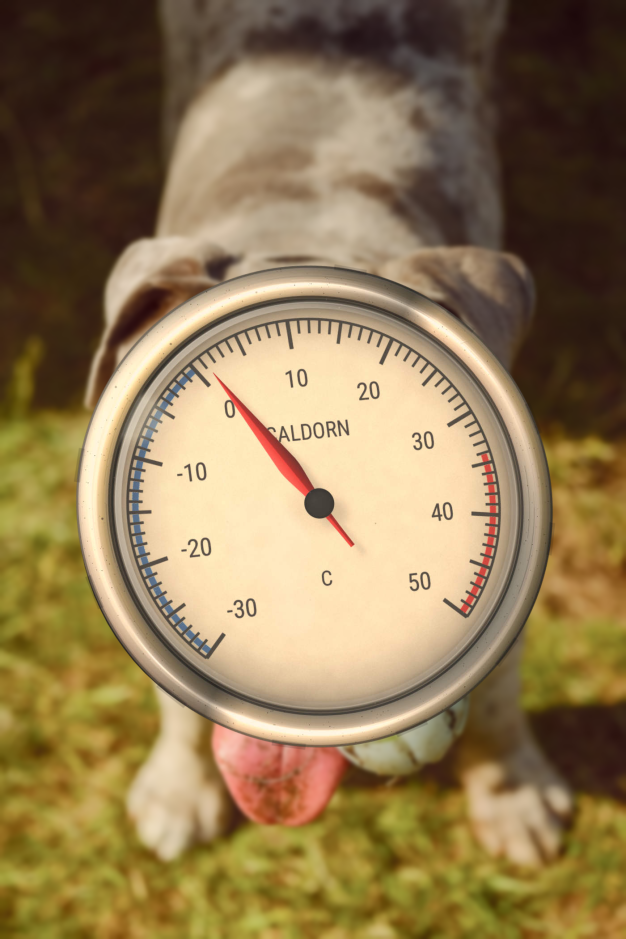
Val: 1
